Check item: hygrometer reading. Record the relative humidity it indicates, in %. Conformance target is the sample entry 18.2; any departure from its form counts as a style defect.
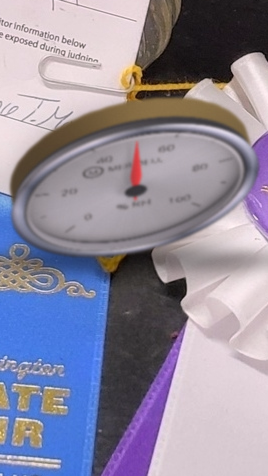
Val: 50
